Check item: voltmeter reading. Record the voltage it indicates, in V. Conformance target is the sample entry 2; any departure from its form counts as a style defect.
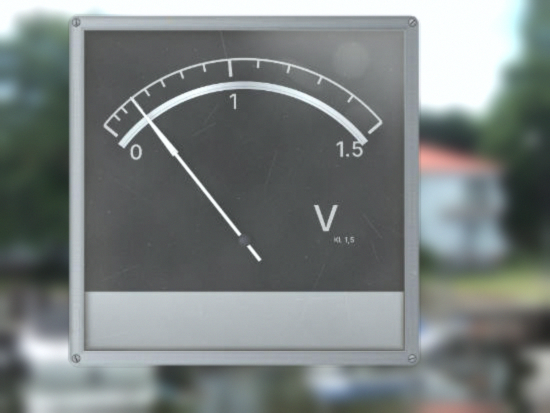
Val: 0.5
